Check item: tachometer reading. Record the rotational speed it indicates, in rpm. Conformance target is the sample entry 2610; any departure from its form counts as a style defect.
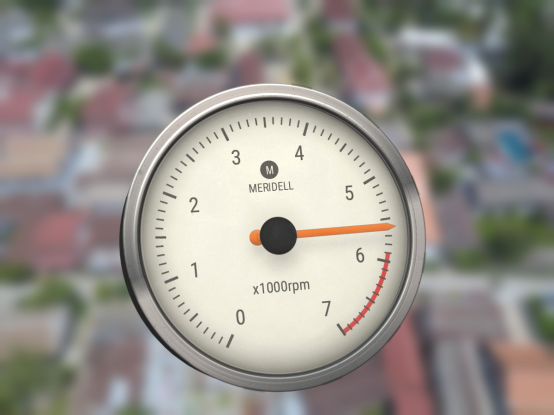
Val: 5600
